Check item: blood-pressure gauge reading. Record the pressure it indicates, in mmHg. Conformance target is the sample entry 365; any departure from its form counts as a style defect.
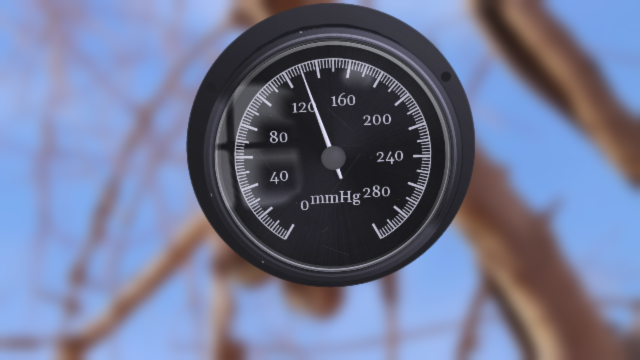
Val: 130
